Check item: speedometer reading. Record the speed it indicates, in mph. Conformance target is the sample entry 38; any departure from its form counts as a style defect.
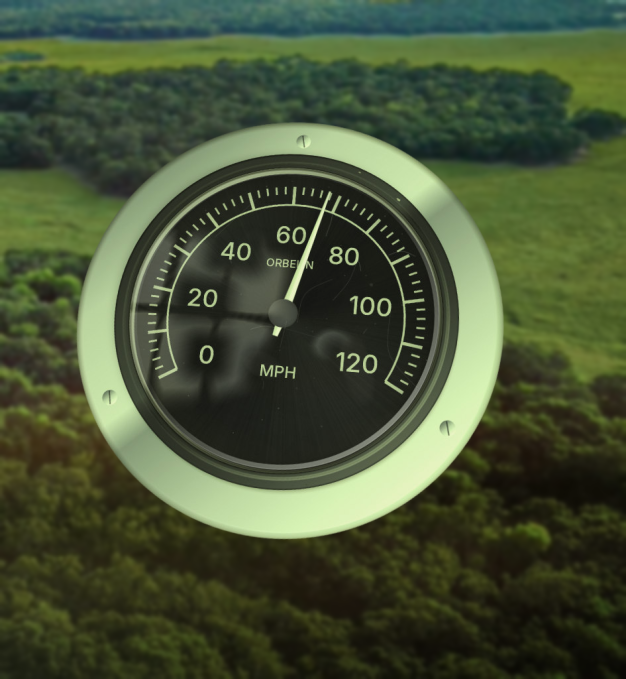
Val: 68
